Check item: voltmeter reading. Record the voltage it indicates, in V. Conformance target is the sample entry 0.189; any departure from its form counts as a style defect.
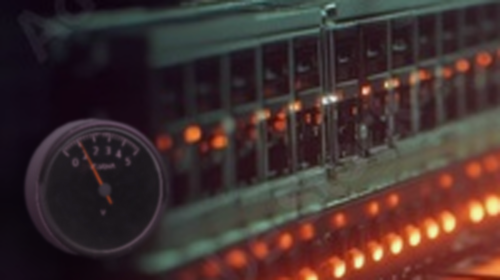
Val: 1
